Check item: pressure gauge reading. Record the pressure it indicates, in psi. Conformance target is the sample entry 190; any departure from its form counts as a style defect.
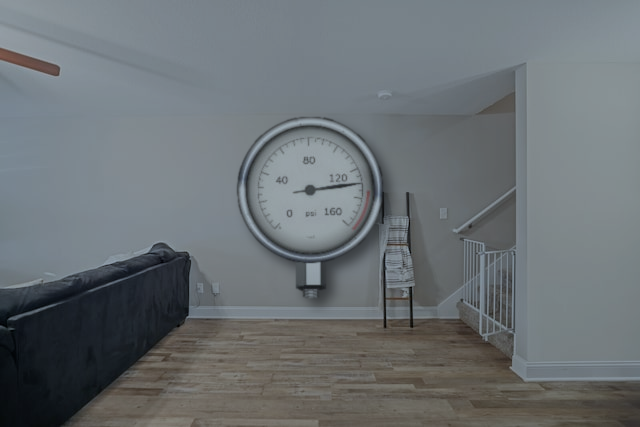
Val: 130
